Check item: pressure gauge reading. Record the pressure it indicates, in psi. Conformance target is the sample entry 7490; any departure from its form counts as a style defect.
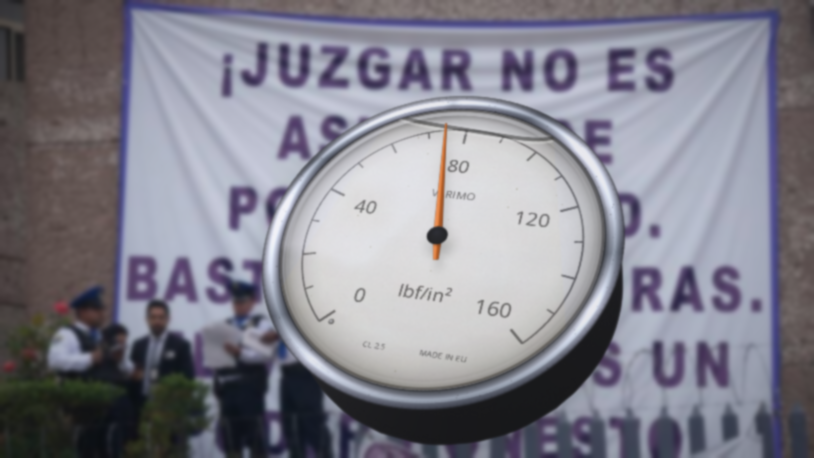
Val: 75
